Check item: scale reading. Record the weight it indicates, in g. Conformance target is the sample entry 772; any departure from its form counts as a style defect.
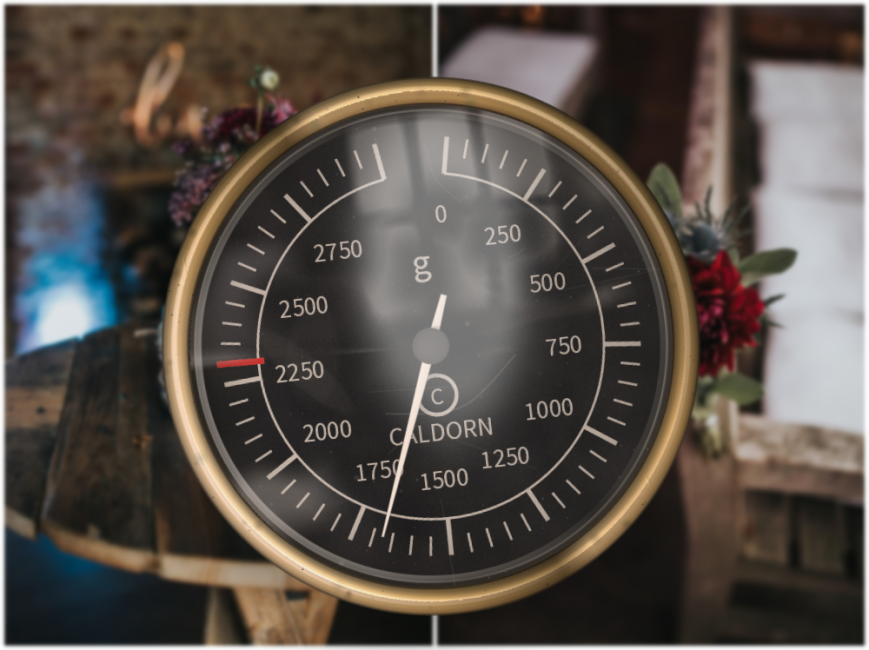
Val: 1675
